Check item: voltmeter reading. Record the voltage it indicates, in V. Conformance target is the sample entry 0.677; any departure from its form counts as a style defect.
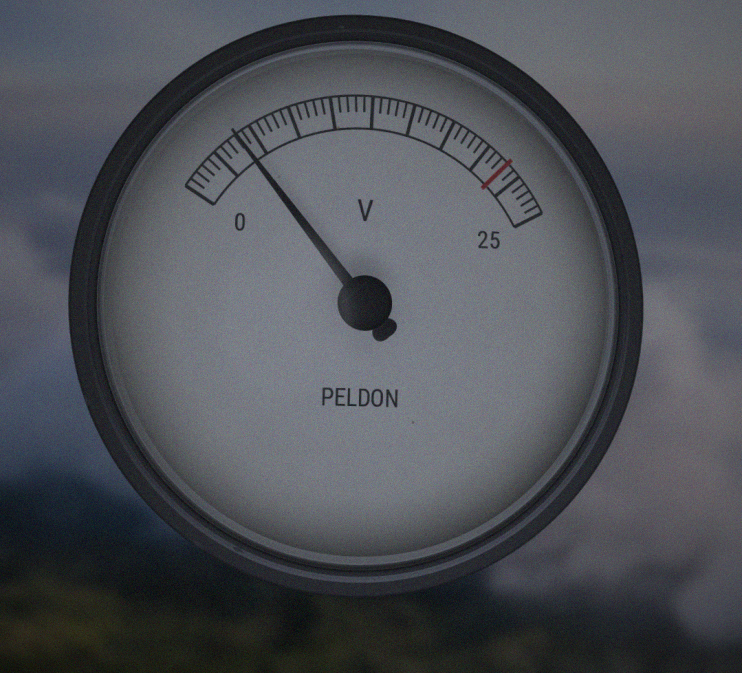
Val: 4
